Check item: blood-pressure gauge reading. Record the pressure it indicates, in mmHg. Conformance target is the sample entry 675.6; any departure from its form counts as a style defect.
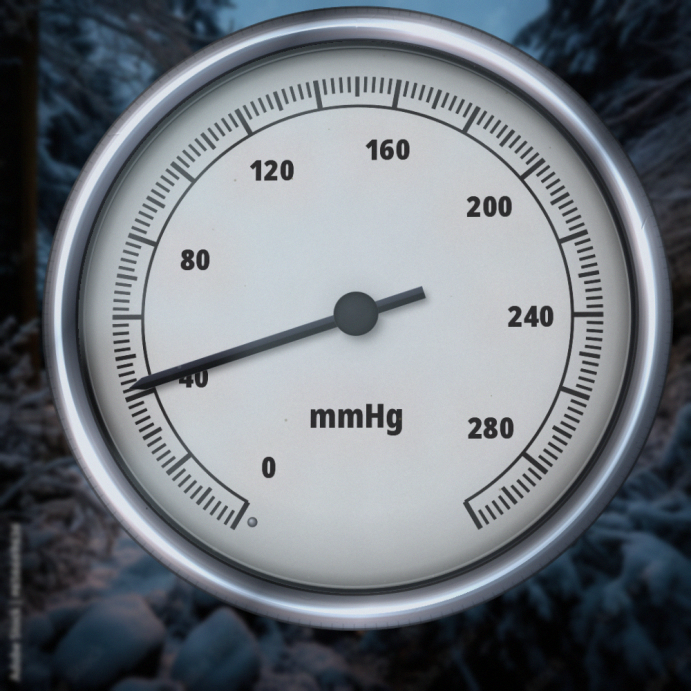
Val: 42
